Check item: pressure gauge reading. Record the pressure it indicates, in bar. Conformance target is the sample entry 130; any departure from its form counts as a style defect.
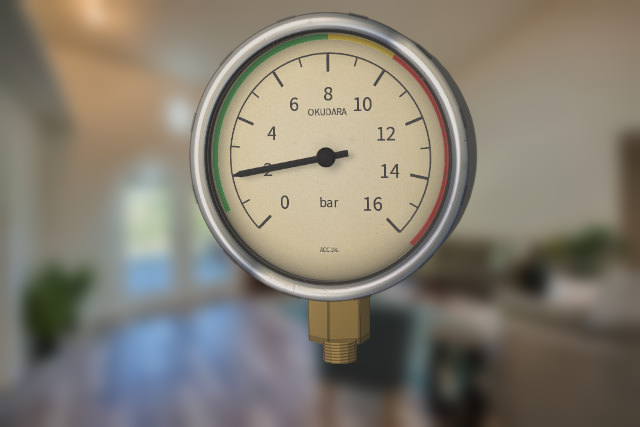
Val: 2
